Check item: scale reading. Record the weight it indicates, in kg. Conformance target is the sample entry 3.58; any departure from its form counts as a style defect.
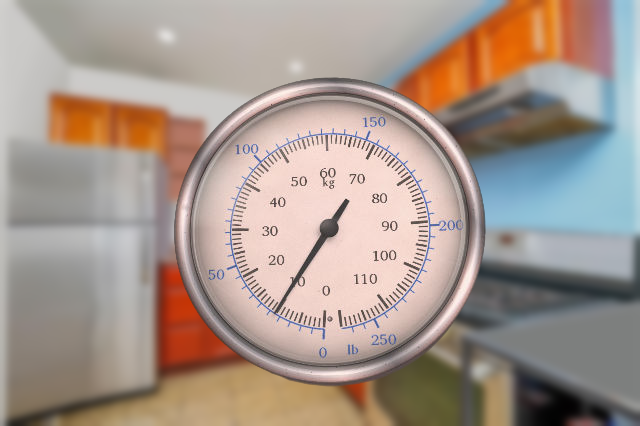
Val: 10
